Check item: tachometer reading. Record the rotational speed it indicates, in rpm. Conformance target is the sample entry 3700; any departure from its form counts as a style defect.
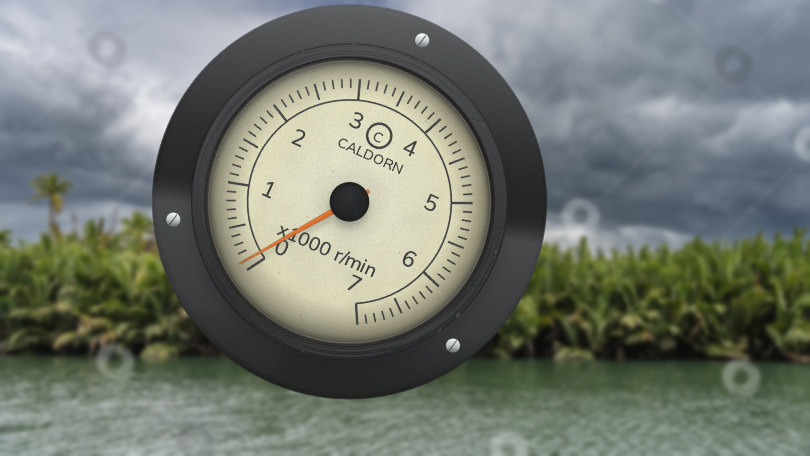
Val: 100
